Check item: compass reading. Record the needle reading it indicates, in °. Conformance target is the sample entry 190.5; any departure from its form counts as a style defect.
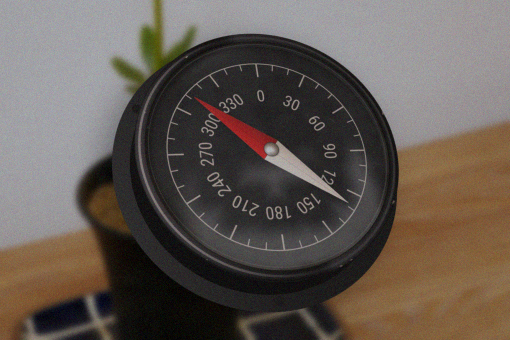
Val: 310
